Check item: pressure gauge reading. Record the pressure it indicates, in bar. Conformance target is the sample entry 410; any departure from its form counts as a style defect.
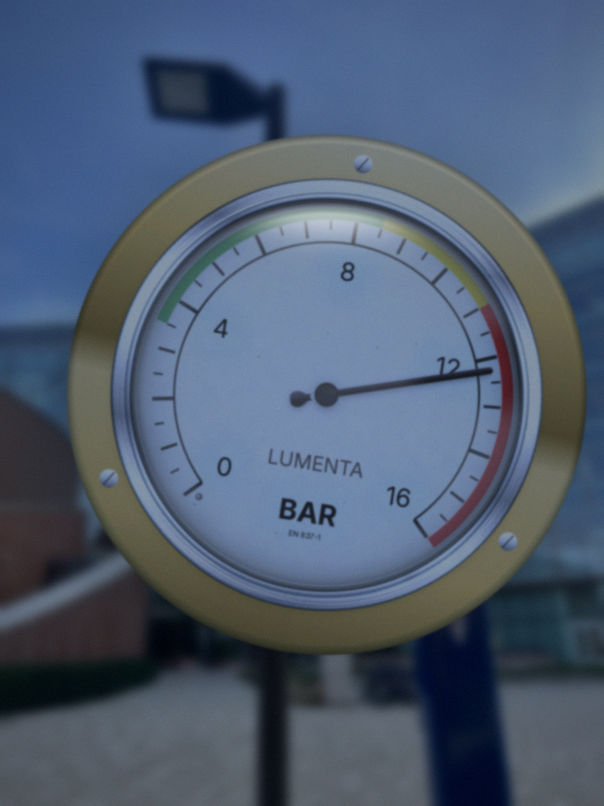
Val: 12.25
